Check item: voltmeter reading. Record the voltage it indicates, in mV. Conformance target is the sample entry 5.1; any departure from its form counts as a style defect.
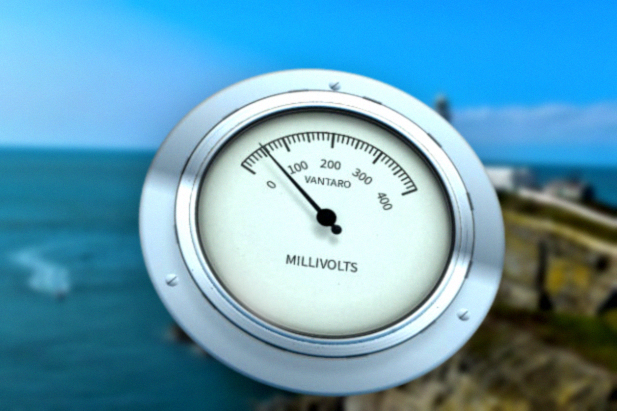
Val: 50
